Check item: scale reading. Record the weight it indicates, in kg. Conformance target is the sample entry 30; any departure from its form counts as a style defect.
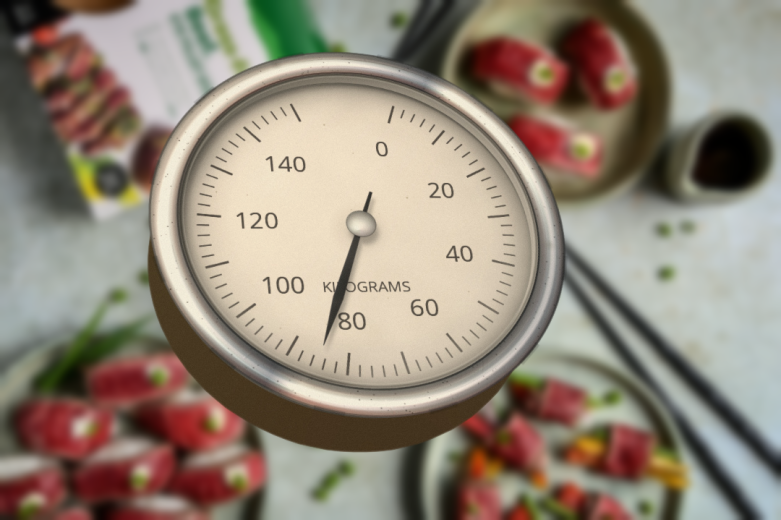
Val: 85
